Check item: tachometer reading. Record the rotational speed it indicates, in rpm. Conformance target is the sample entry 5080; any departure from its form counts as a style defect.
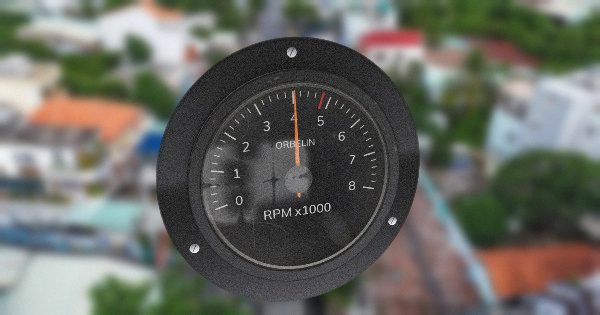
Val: 4000
